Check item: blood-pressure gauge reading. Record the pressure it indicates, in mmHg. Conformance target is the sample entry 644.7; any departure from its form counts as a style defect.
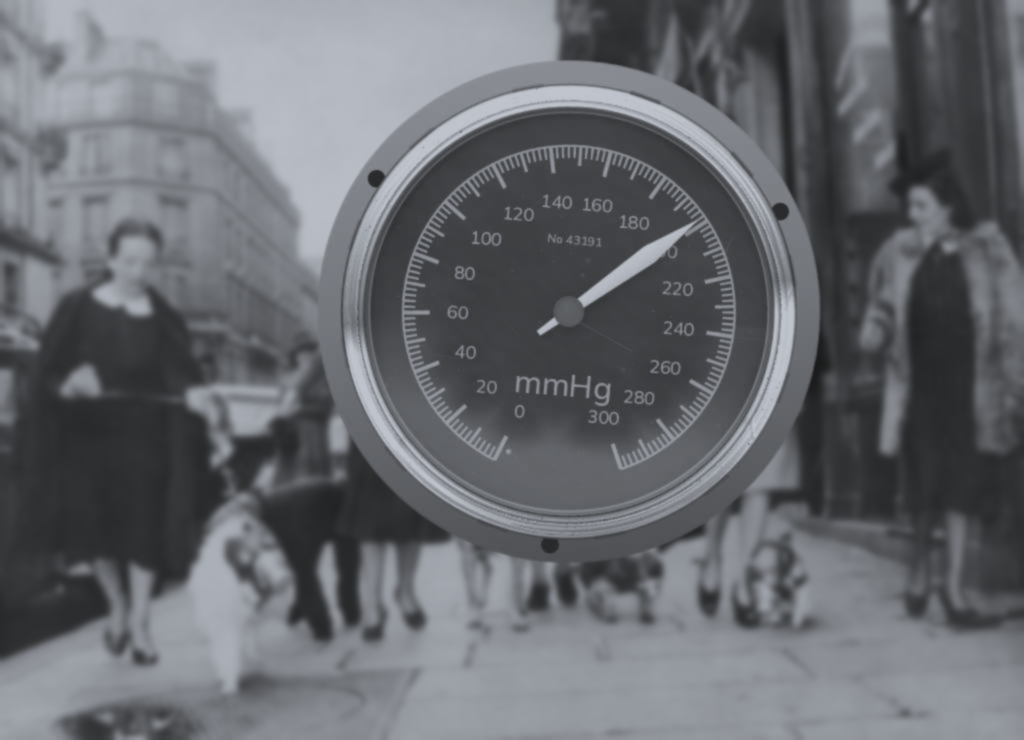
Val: 198
